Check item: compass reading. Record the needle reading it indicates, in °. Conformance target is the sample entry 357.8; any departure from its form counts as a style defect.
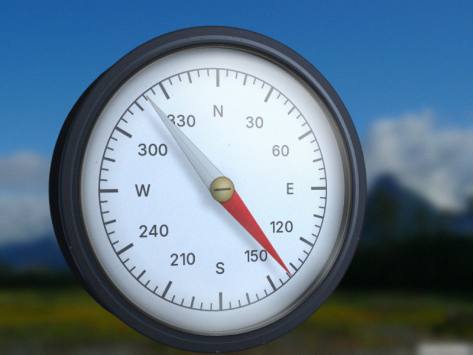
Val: 140
